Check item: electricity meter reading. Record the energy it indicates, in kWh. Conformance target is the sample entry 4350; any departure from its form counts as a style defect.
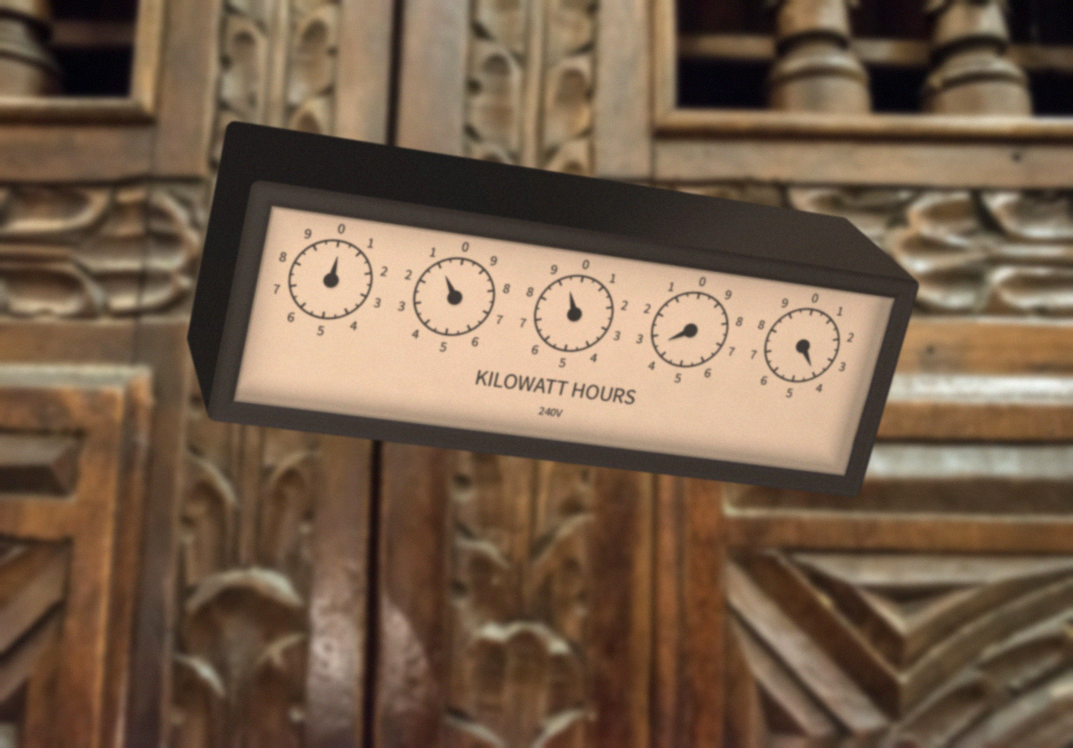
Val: 934
